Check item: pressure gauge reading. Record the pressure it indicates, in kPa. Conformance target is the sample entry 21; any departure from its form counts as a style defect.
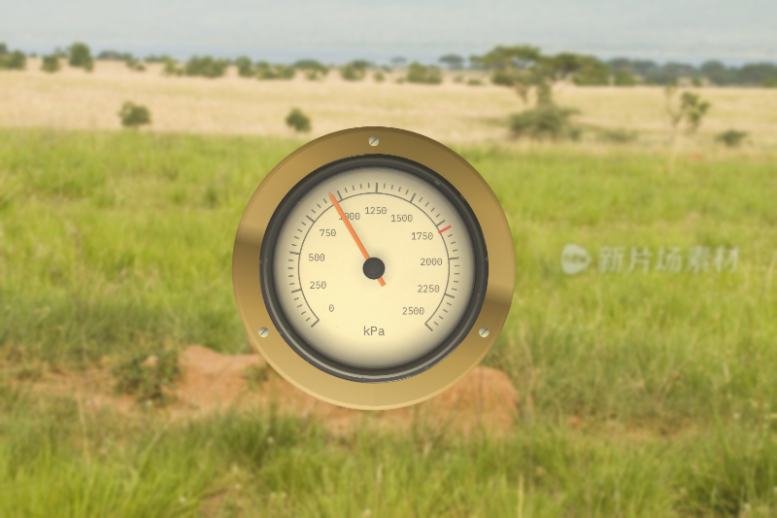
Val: 950
